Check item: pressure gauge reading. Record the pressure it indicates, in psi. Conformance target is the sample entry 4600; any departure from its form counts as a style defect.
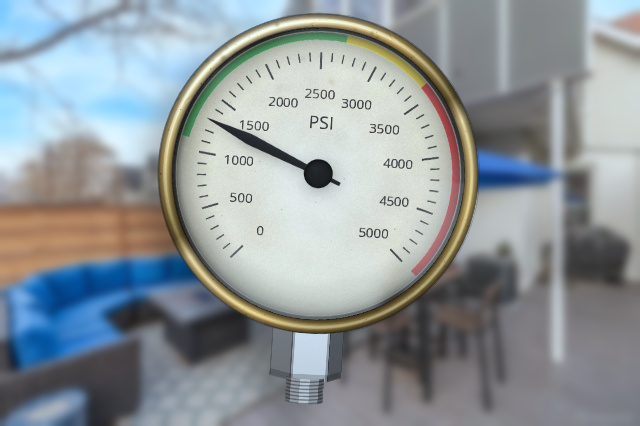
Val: 1300
